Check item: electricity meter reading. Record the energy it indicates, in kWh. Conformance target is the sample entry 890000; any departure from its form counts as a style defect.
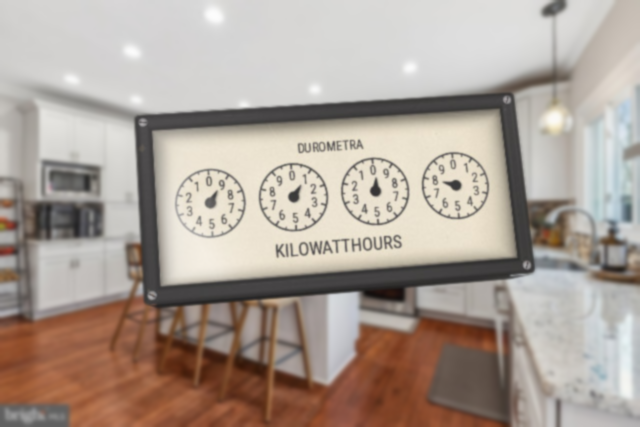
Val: 9098
